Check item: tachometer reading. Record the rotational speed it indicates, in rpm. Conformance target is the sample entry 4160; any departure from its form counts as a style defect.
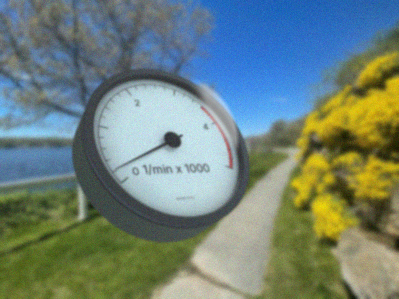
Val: 200
